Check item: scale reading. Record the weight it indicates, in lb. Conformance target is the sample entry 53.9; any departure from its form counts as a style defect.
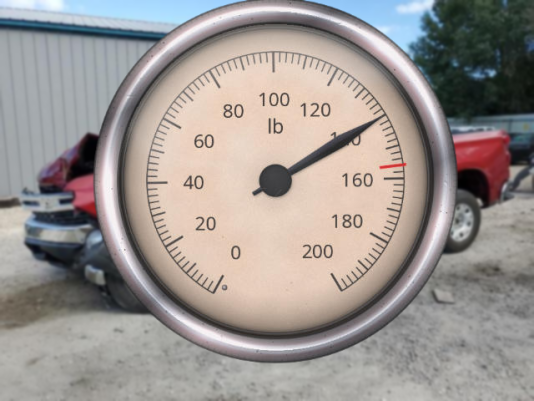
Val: 140
